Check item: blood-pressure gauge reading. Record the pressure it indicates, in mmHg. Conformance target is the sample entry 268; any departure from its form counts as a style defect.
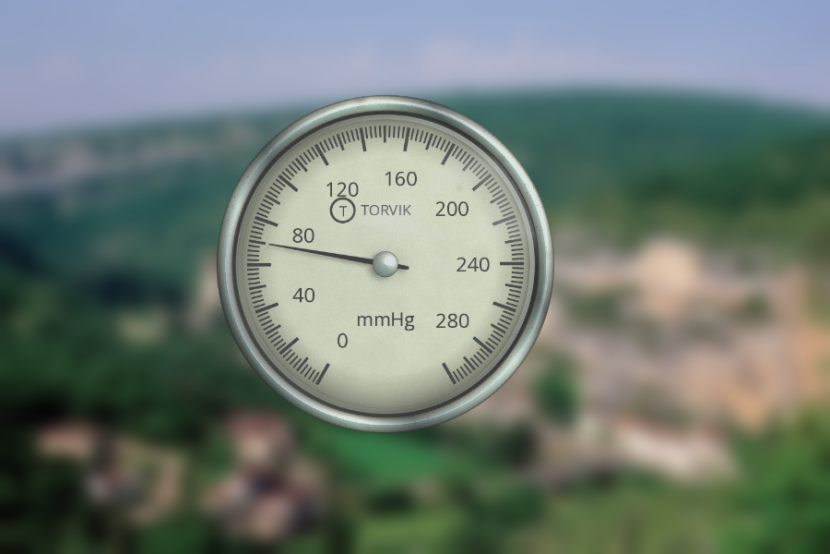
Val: 70
